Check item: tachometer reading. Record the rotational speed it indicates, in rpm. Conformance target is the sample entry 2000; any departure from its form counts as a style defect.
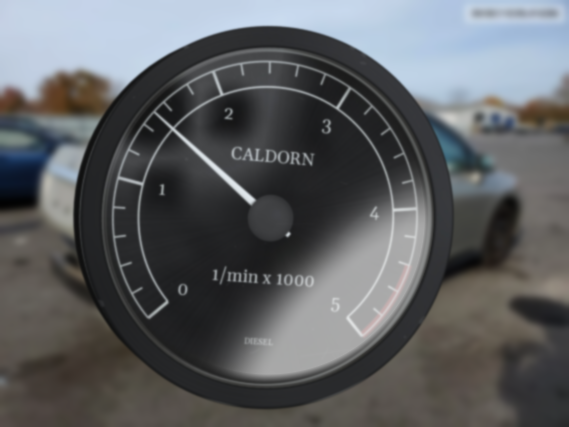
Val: 1500
